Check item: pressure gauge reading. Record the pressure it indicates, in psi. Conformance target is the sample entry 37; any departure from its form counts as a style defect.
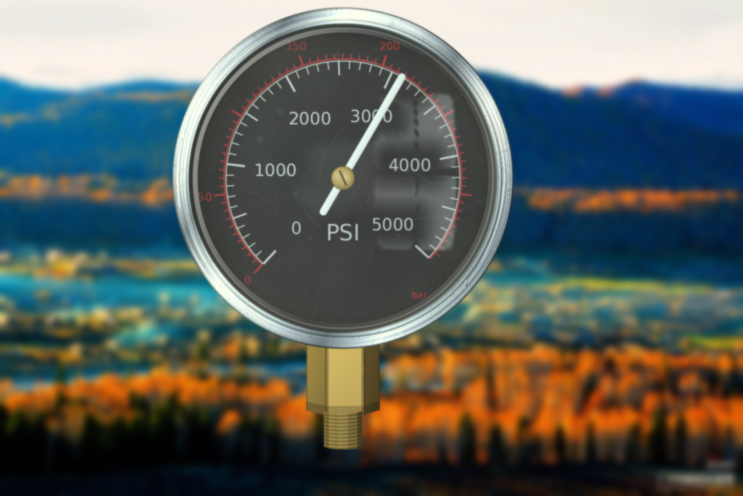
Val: 3100
